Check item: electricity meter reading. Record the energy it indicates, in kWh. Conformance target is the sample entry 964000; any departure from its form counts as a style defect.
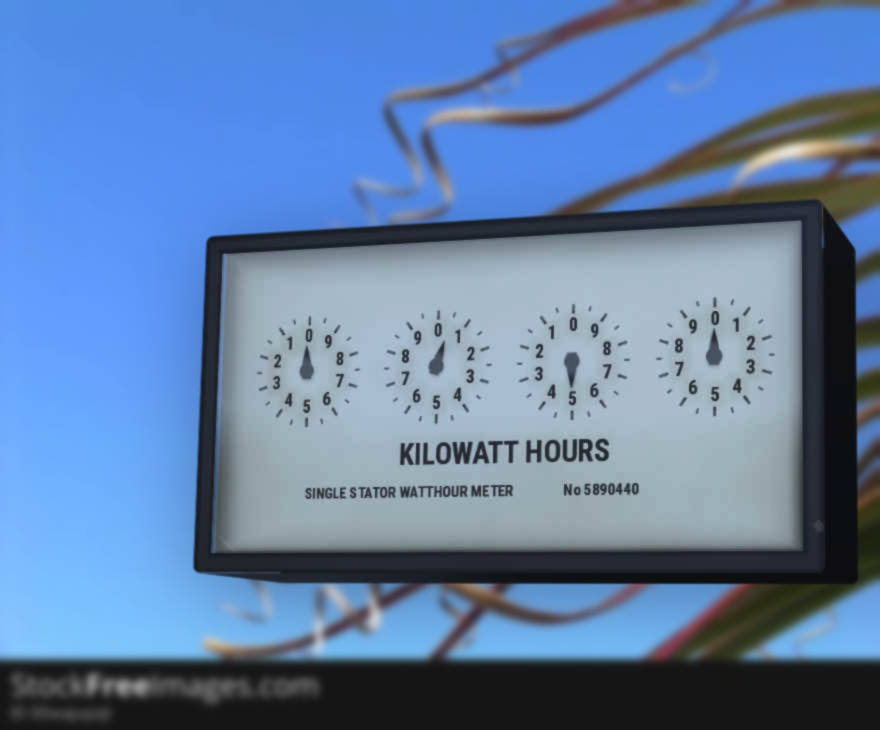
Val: 50
